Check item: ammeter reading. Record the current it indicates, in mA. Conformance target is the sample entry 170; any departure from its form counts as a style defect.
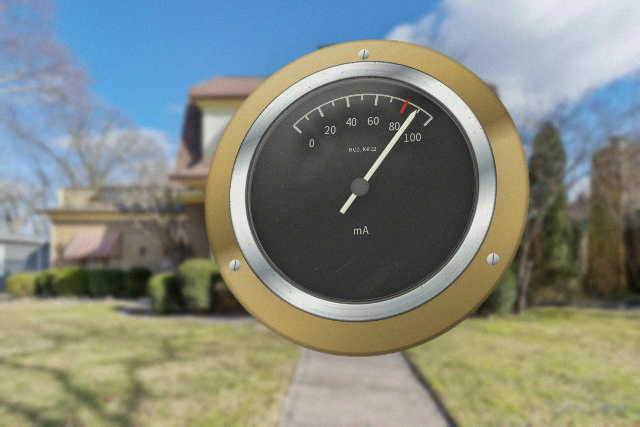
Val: 90
